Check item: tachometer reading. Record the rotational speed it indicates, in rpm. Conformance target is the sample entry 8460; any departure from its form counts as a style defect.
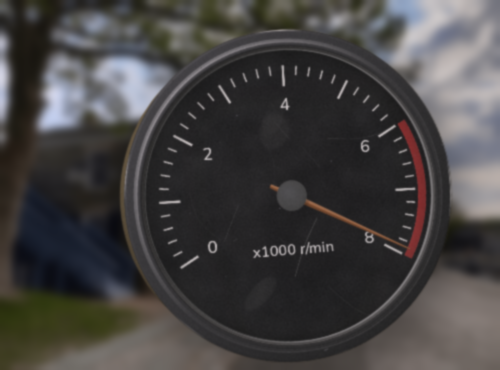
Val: 7900
